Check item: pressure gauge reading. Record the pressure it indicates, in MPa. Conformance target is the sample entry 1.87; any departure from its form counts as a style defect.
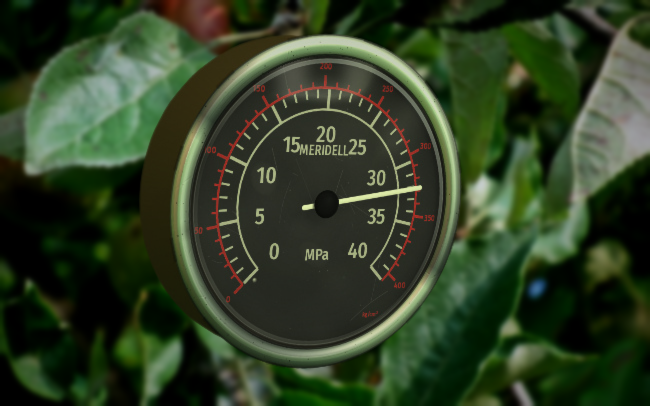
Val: 32
